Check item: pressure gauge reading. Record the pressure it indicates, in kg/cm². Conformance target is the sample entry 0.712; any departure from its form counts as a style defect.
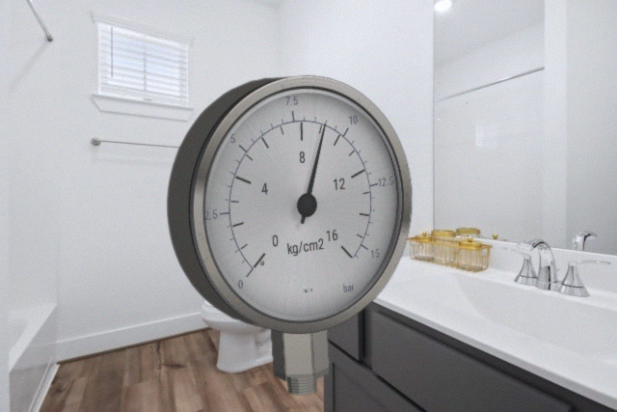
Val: 9
